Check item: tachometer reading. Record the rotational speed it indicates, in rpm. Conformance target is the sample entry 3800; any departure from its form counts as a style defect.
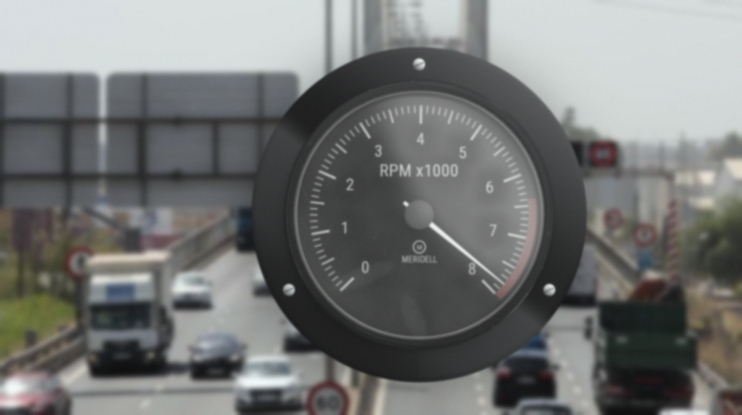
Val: 7800
